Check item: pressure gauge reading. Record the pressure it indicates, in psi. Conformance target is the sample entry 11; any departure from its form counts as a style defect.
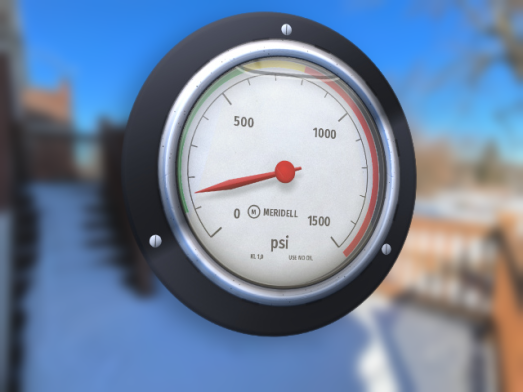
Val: 150
